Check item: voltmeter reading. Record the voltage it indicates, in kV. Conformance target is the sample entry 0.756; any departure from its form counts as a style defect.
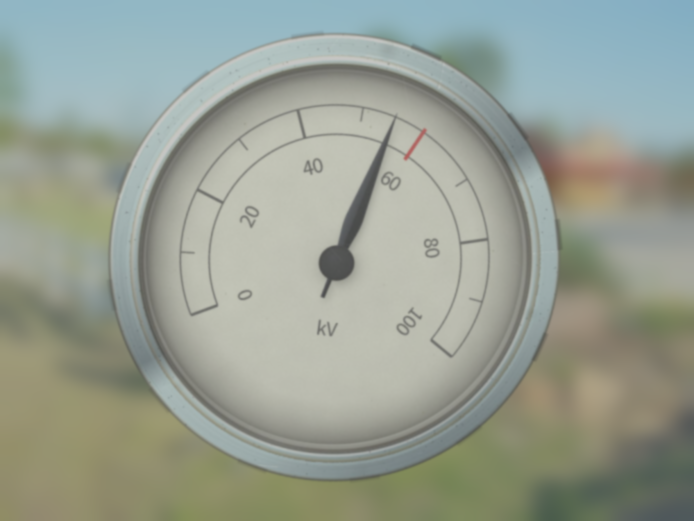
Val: 55
